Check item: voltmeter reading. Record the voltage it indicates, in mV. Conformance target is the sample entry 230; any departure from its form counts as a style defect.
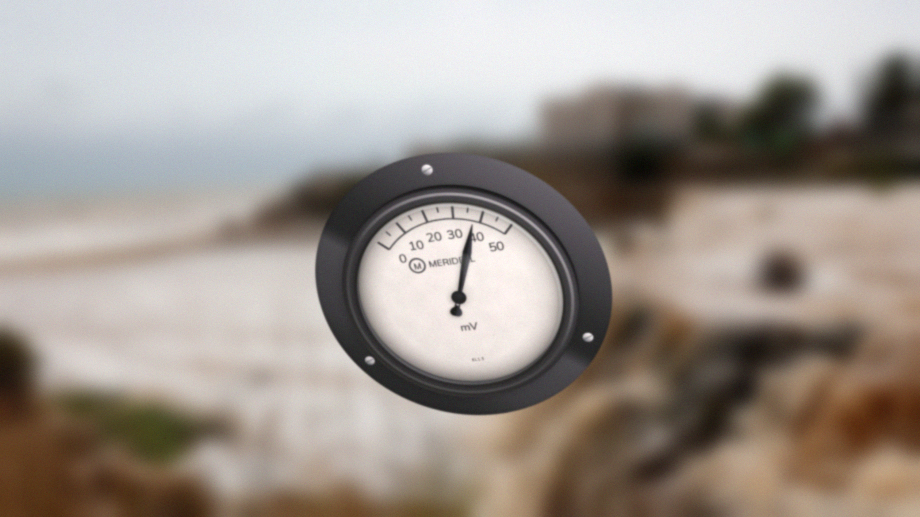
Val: 37.5
